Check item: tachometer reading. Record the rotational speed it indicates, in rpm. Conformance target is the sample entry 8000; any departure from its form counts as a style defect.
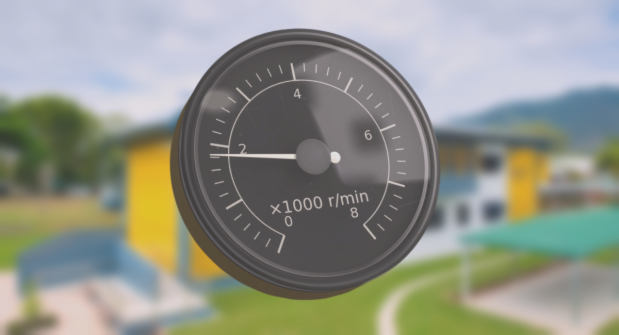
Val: 1800
